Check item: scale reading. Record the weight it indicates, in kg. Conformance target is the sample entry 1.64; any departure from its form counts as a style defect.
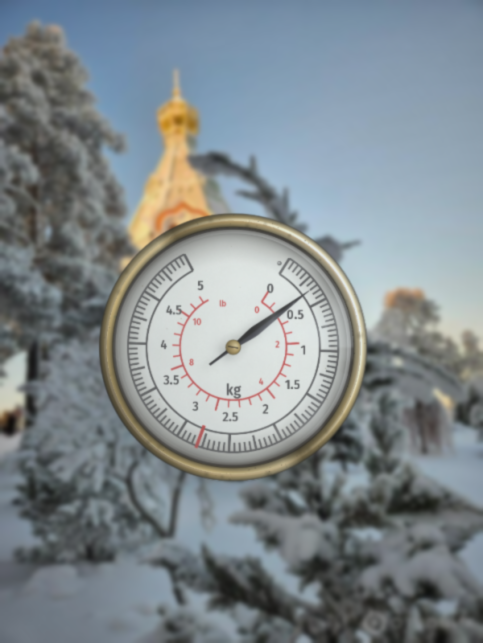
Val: 0.35
